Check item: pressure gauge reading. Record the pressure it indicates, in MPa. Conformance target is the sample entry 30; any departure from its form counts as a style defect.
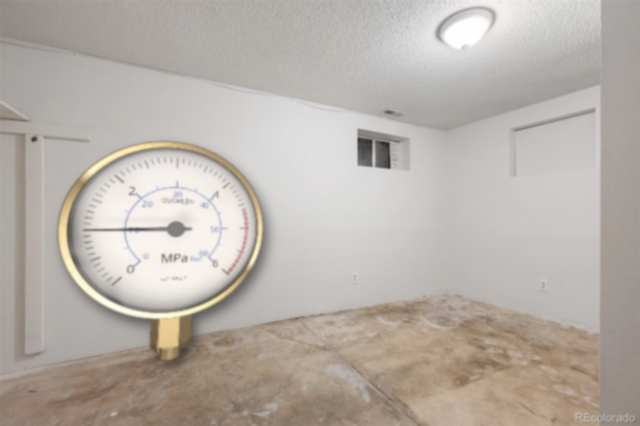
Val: 1
